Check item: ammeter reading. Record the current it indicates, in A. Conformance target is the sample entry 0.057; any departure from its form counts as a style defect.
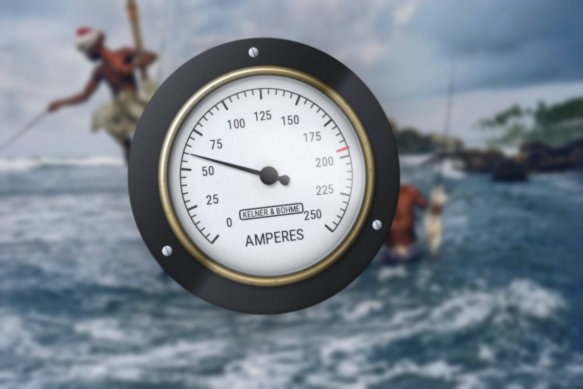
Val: 60
